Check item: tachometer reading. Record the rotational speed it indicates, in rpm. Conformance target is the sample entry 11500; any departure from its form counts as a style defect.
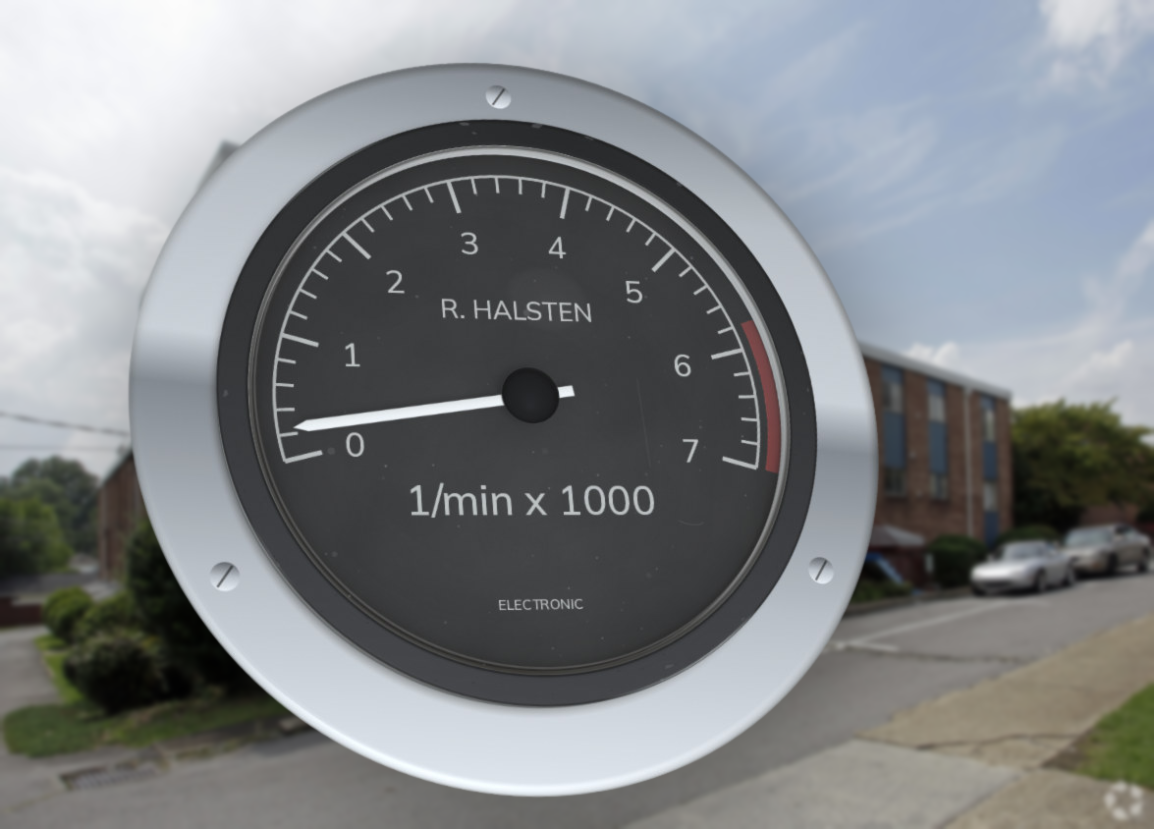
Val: 200
